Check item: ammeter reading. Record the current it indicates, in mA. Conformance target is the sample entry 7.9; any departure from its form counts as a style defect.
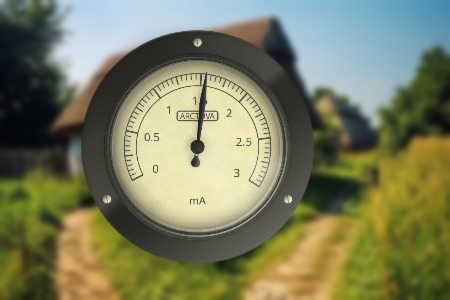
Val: 1.55
